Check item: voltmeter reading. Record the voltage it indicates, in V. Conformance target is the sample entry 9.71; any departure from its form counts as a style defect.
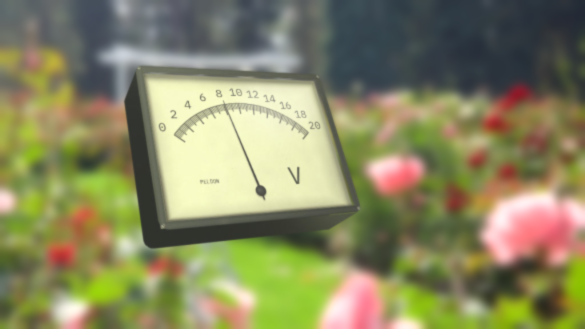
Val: 8
